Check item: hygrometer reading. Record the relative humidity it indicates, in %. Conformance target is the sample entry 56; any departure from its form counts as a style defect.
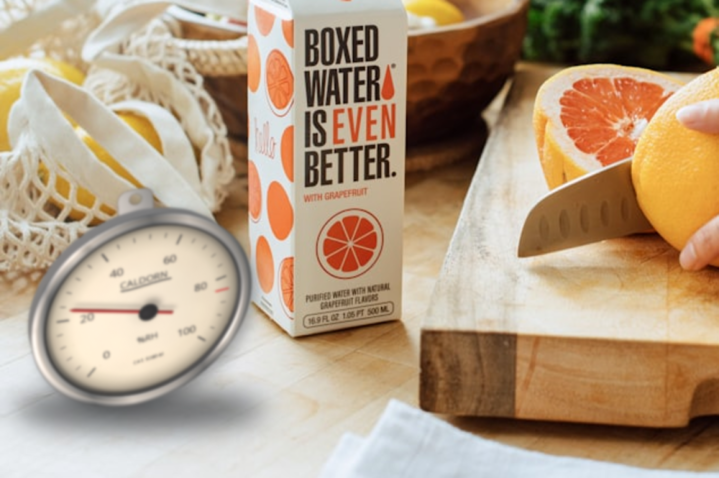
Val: 24
